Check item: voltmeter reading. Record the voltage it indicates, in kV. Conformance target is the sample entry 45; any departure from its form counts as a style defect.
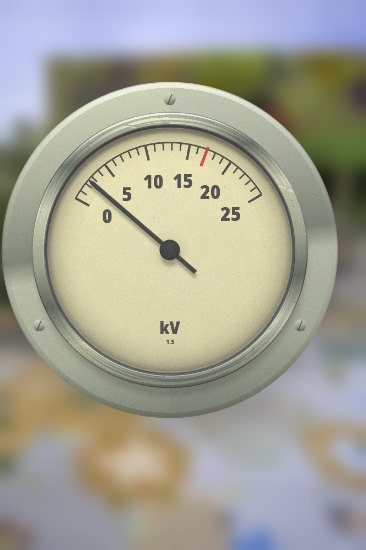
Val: 2.5
